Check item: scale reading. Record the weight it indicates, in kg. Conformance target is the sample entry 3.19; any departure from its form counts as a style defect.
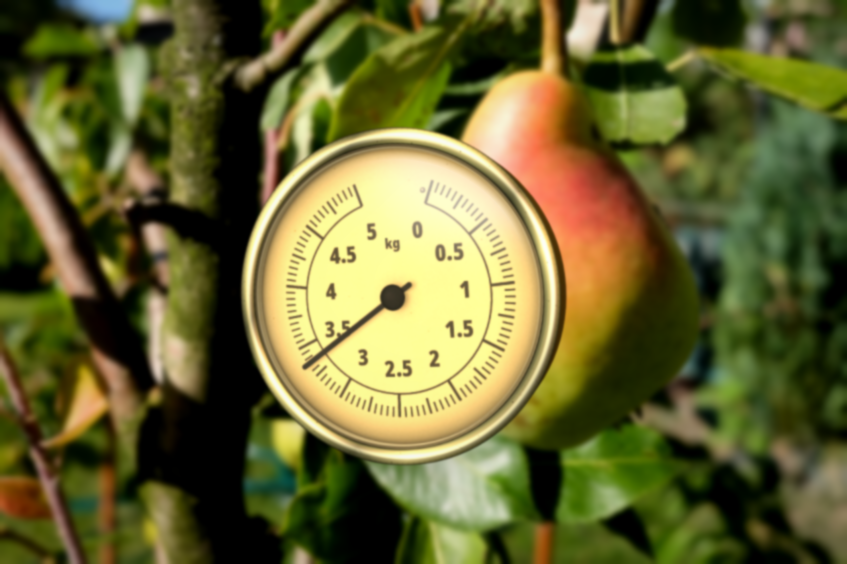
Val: 3.35
